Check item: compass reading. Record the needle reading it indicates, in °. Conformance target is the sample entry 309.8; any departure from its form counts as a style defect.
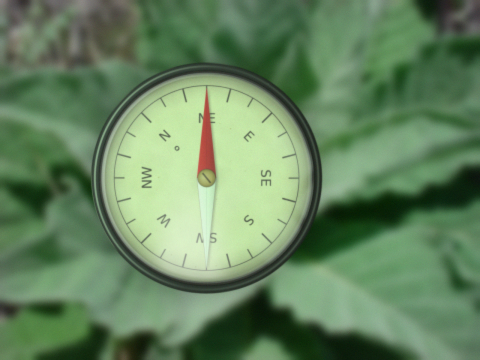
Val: 45
